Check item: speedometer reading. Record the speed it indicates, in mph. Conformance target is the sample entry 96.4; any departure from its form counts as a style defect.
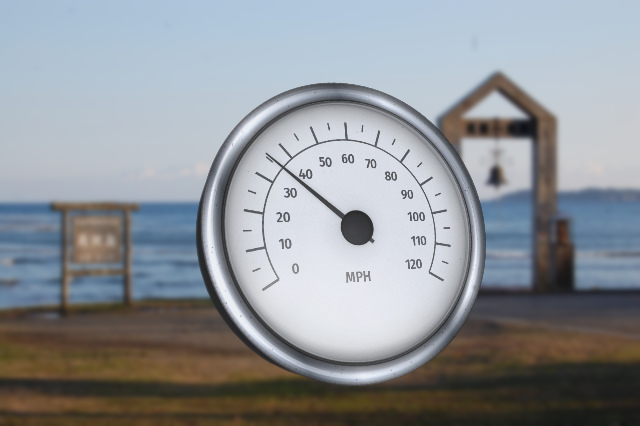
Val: 35
